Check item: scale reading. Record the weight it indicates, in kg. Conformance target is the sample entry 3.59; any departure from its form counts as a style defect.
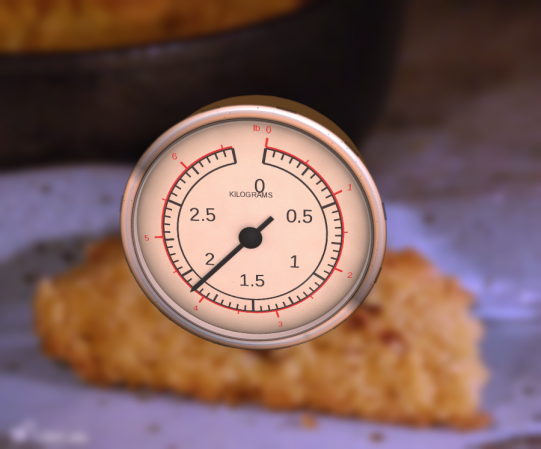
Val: 1.9
